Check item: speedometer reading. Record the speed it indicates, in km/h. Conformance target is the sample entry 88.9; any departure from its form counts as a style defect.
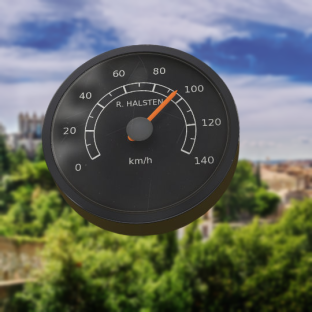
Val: 95
